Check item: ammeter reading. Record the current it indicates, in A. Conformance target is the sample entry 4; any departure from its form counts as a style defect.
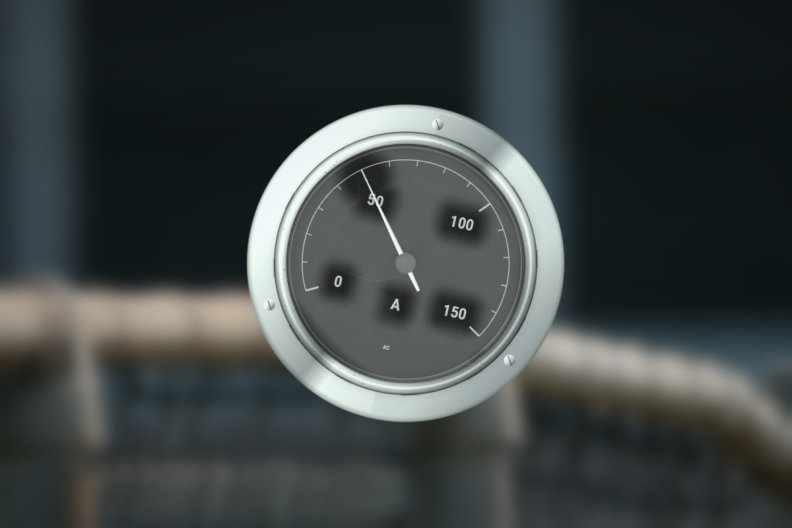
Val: 50
